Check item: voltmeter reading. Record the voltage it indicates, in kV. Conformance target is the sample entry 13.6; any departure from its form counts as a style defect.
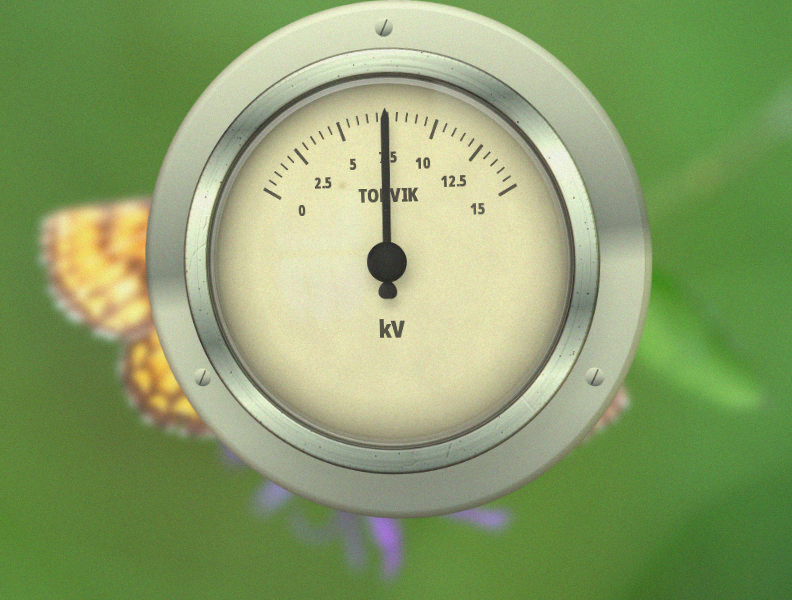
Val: 7.5
